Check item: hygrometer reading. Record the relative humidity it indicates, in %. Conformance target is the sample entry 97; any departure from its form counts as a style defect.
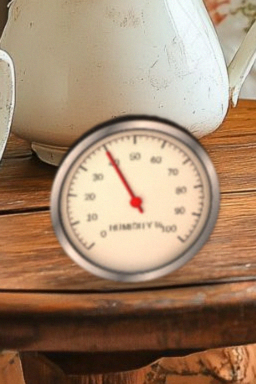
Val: 40
